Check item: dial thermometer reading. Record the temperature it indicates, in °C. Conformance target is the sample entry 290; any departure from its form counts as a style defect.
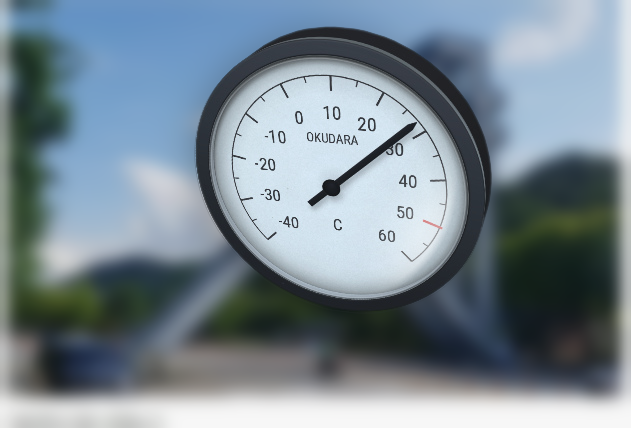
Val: 27.5
